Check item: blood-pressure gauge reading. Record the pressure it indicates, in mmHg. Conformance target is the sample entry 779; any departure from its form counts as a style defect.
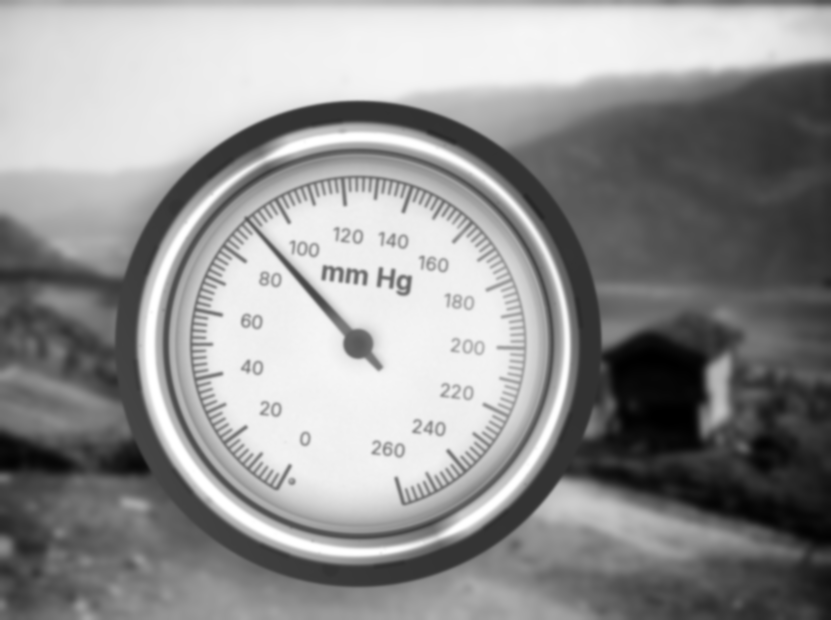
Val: 90
